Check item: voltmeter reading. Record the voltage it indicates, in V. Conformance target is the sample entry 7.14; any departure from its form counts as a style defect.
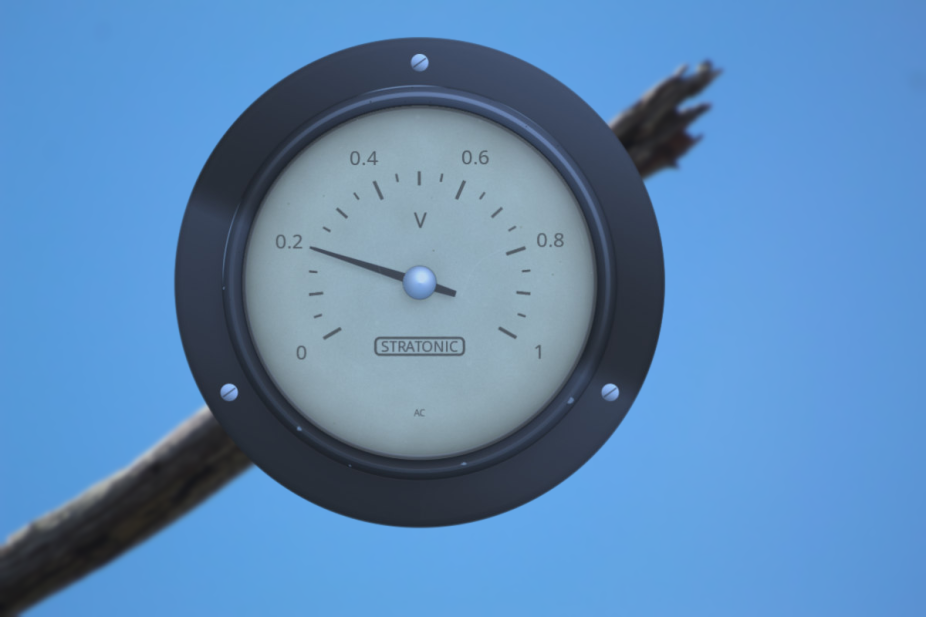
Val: 0.2
